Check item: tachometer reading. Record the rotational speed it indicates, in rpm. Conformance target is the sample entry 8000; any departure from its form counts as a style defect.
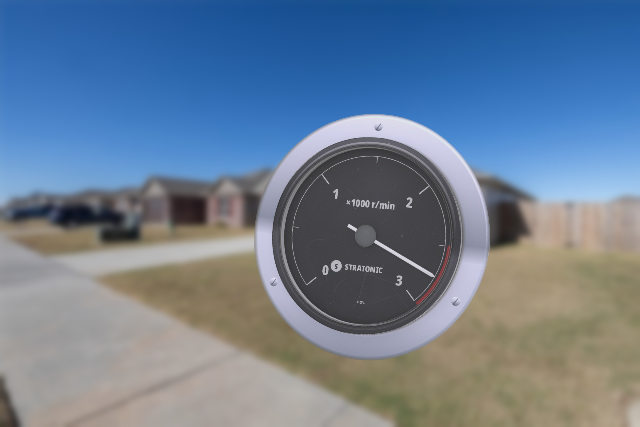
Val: 2750
